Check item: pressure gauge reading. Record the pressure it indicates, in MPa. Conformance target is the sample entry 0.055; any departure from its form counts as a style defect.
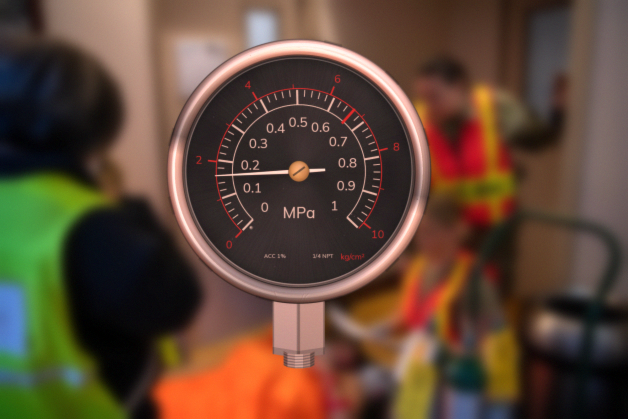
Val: 0.16
